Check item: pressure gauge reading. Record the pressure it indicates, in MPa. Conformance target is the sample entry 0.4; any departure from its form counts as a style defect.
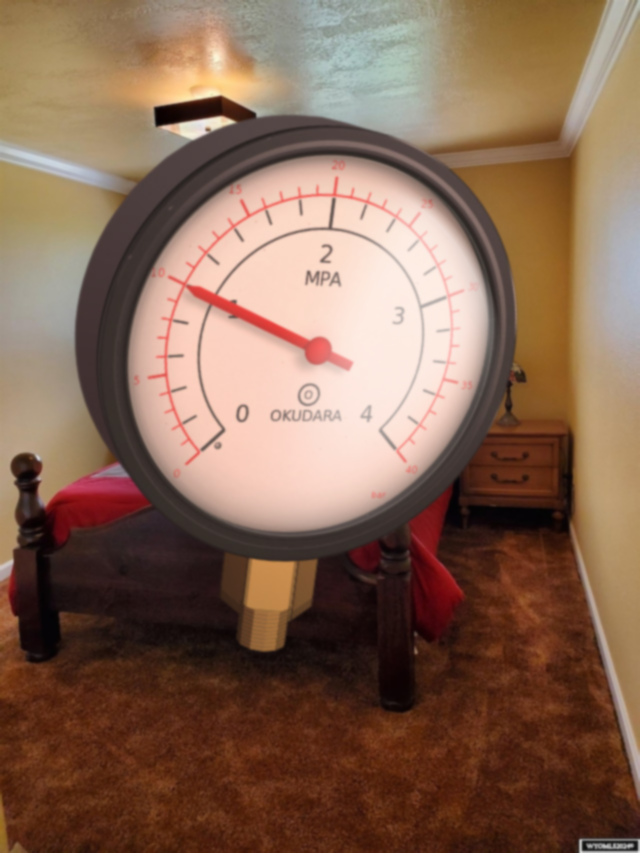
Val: 1
